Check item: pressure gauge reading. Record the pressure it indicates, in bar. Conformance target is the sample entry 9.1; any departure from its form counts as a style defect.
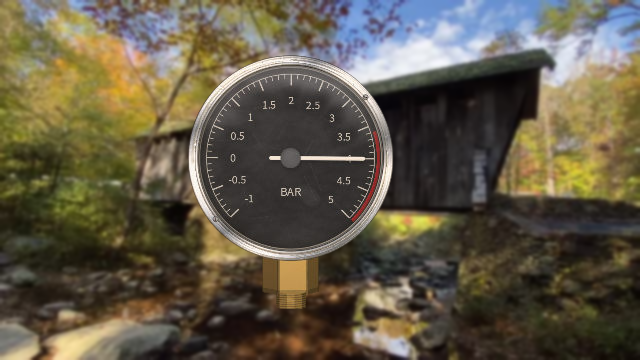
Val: 4
